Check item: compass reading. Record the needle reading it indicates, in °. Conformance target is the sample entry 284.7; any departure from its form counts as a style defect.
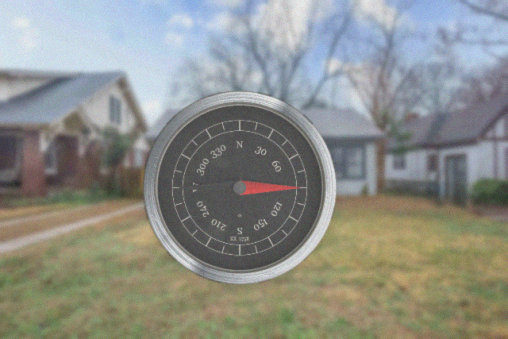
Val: 90
